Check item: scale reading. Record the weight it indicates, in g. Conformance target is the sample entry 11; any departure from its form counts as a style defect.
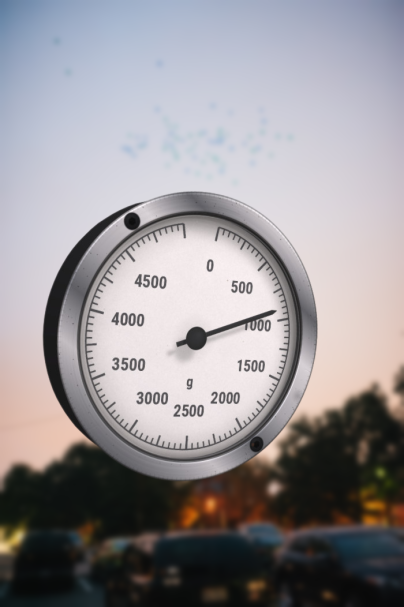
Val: 900
